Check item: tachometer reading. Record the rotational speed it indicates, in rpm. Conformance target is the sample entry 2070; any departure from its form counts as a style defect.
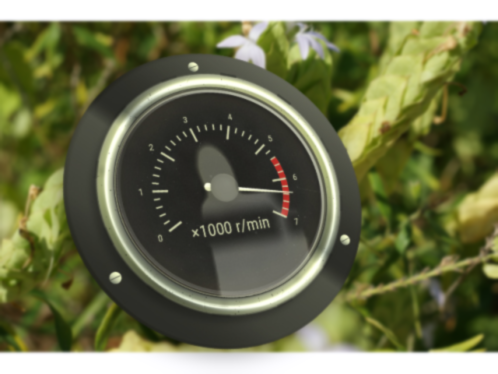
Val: 6400
